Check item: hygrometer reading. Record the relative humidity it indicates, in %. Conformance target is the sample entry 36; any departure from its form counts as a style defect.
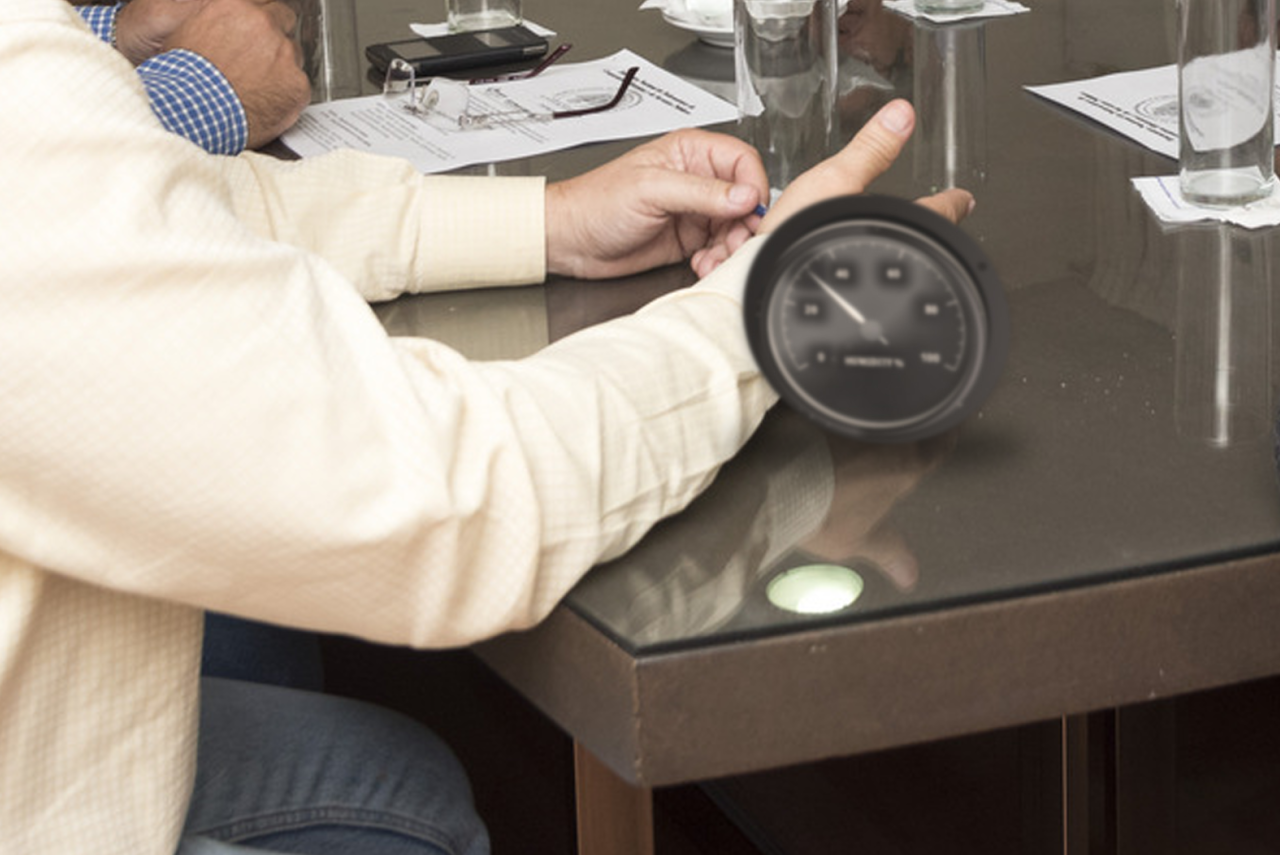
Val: 32
